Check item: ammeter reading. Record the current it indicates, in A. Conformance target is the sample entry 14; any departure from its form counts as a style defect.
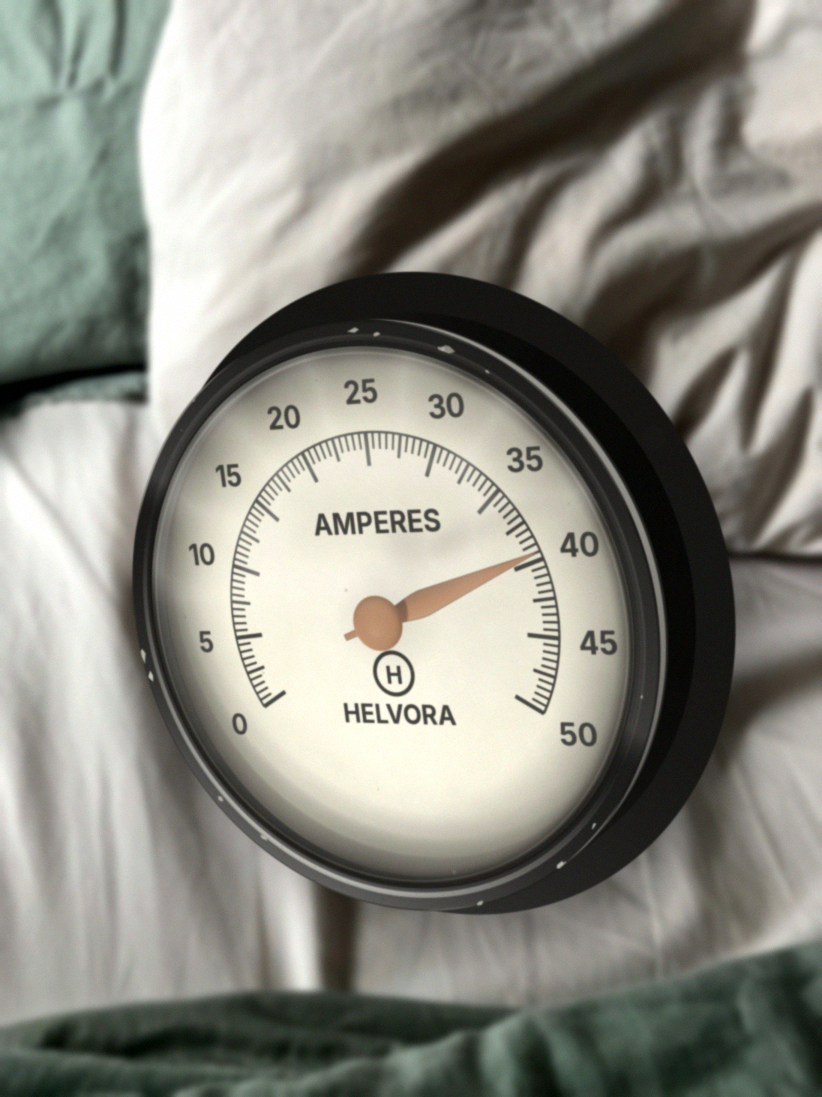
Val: 39.5
